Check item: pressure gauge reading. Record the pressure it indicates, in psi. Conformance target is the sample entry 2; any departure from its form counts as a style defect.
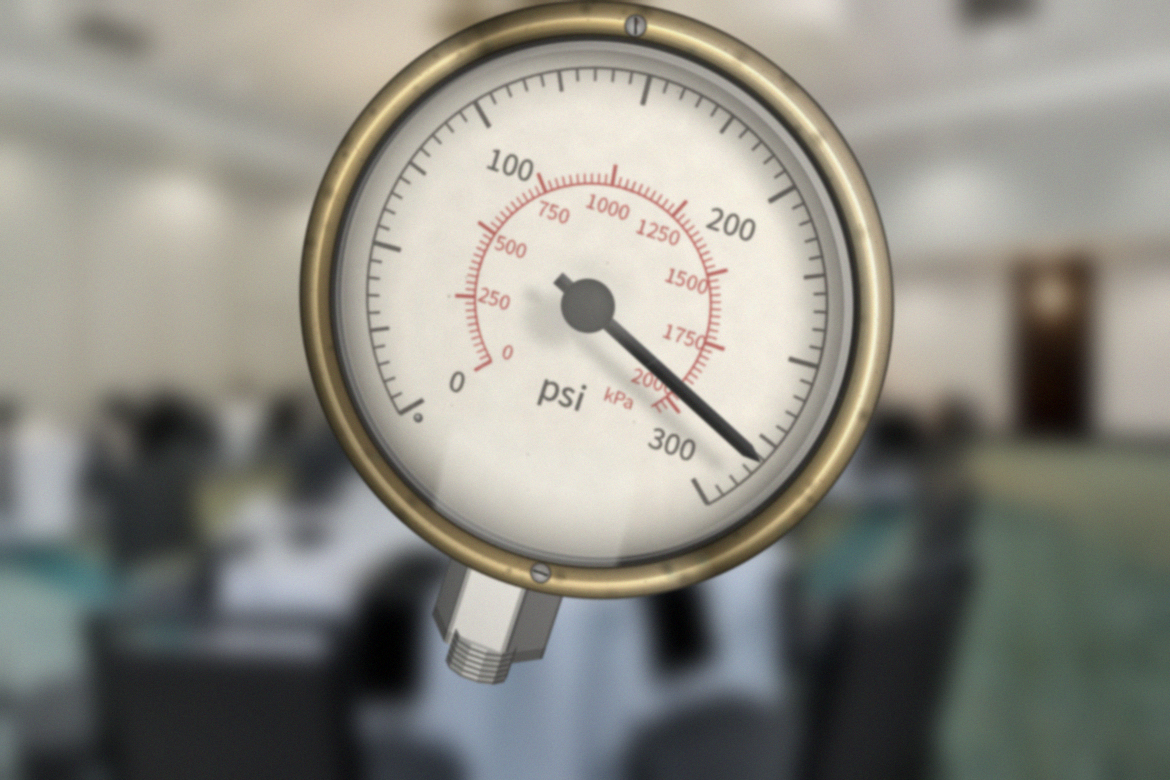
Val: 280
